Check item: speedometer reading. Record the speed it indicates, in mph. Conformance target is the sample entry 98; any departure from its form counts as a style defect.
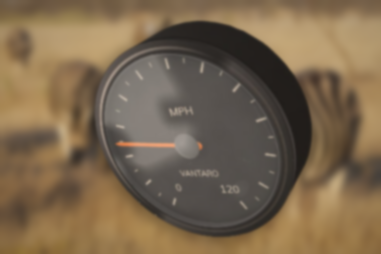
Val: 25
